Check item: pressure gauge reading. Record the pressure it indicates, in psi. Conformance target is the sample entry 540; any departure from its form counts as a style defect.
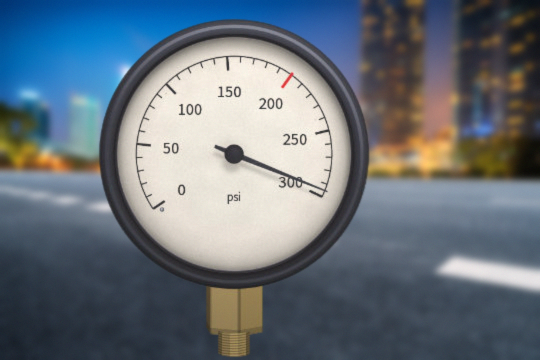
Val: 295
